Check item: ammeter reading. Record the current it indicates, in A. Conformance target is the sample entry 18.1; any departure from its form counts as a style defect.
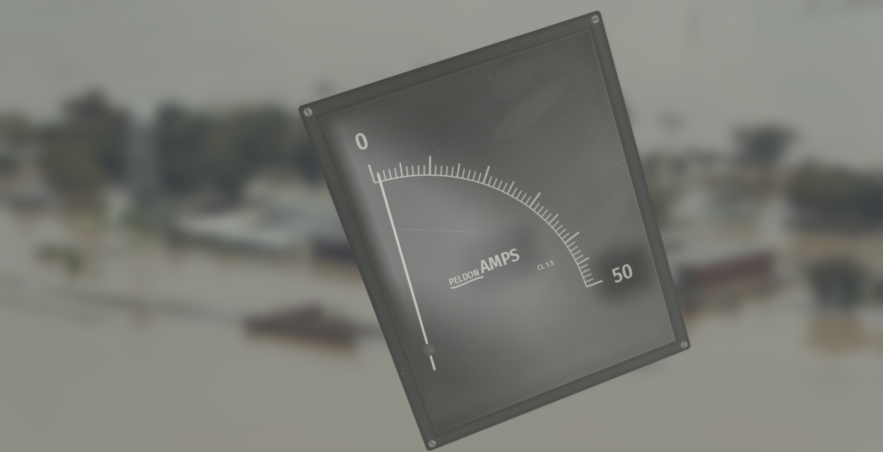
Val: 1
